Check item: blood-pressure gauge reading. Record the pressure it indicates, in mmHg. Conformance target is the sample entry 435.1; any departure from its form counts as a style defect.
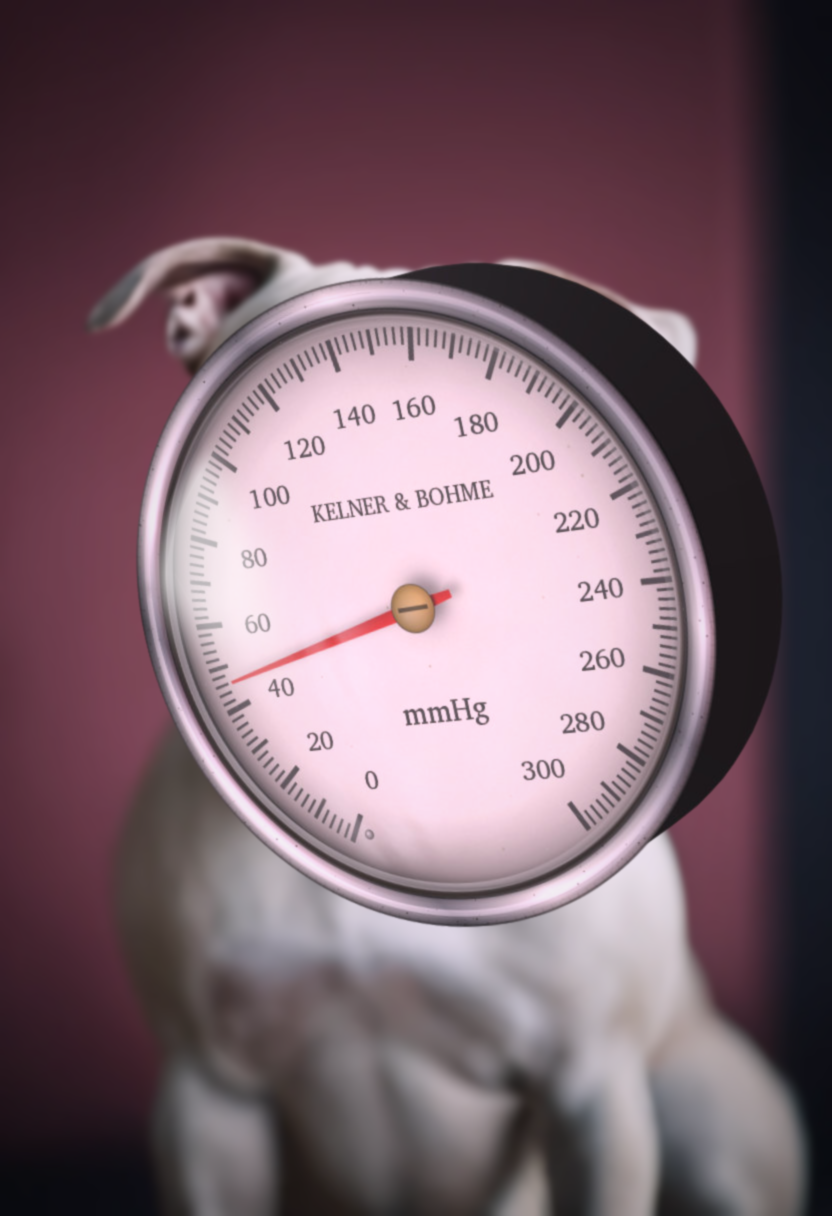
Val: 46
